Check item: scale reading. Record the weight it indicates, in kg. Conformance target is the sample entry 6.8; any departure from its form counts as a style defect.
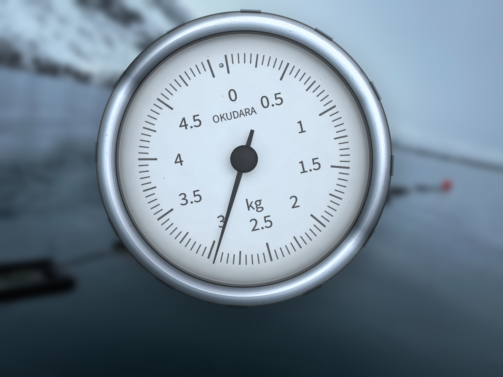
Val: 2.95
